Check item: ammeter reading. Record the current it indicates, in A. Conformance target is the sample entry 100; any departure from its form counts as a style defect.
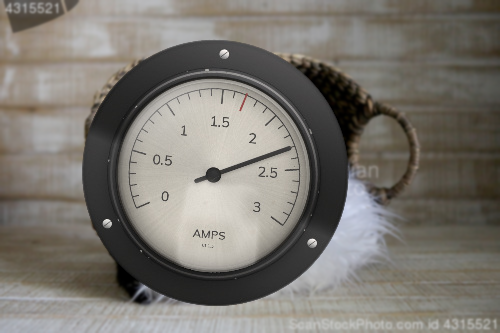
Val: 2.3
